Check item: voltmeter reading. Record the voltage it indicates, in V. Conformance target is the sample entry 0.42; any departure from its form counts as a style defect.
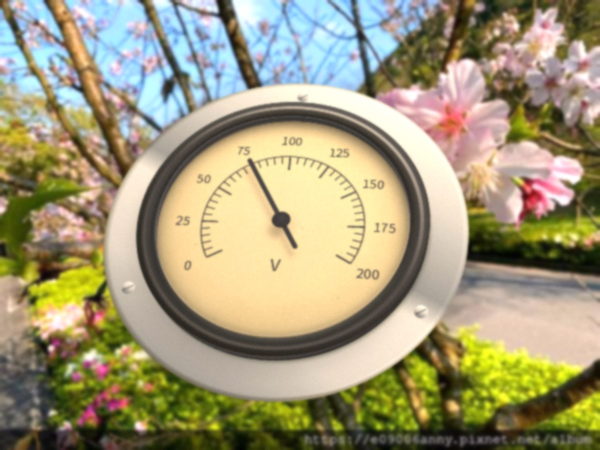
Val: 75
